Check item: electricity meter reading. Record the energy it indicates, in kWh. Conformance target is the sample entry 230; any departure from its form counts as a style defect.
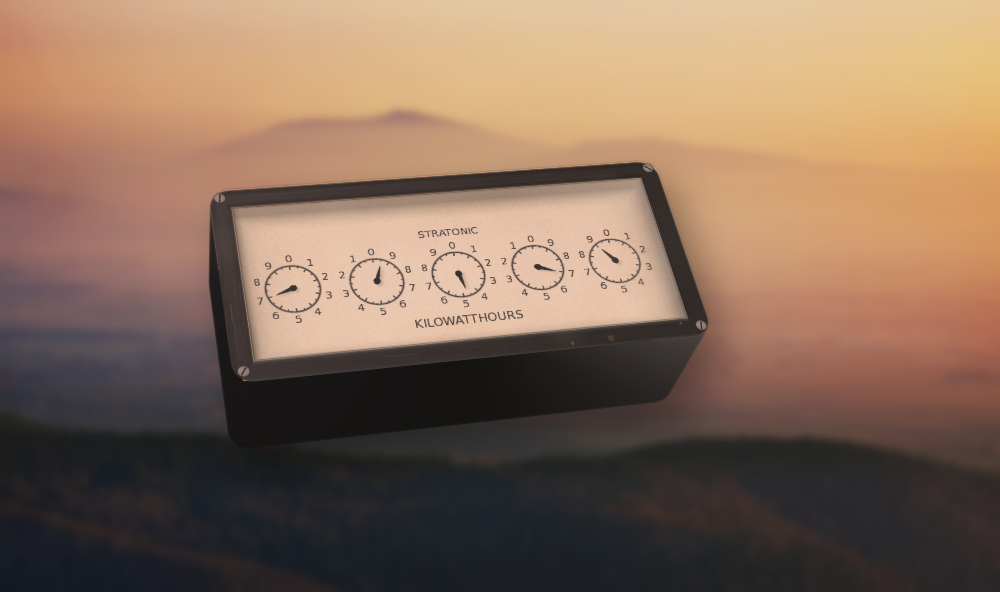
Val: 69469
